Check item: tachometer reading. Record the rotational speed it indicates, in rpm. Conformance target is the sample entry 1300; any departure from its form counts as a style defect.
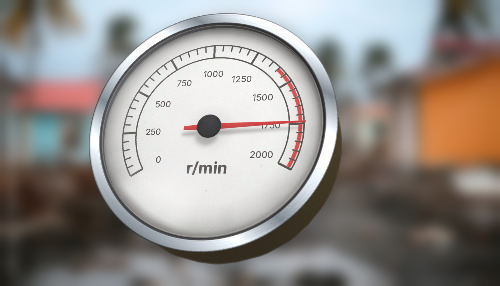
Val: 1750
